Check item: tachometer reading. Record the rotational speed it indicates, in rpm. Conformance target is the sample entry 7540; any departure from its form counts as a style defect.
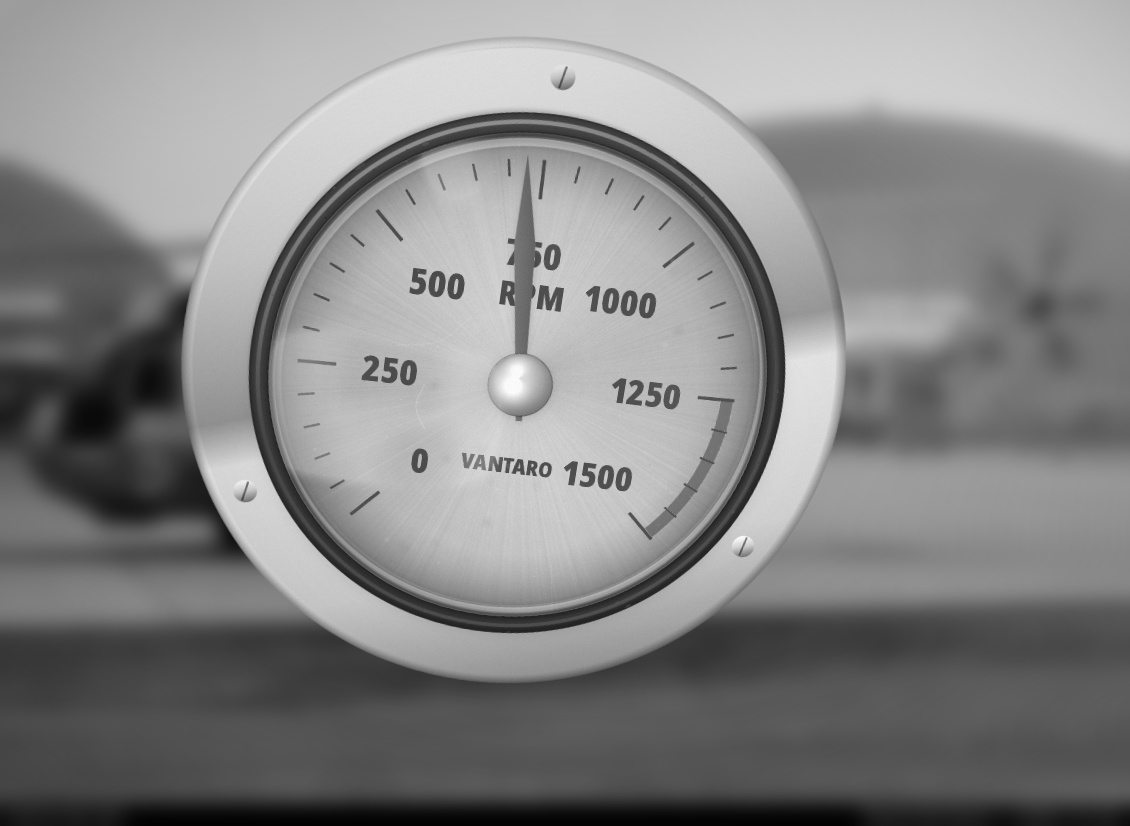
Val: 725
